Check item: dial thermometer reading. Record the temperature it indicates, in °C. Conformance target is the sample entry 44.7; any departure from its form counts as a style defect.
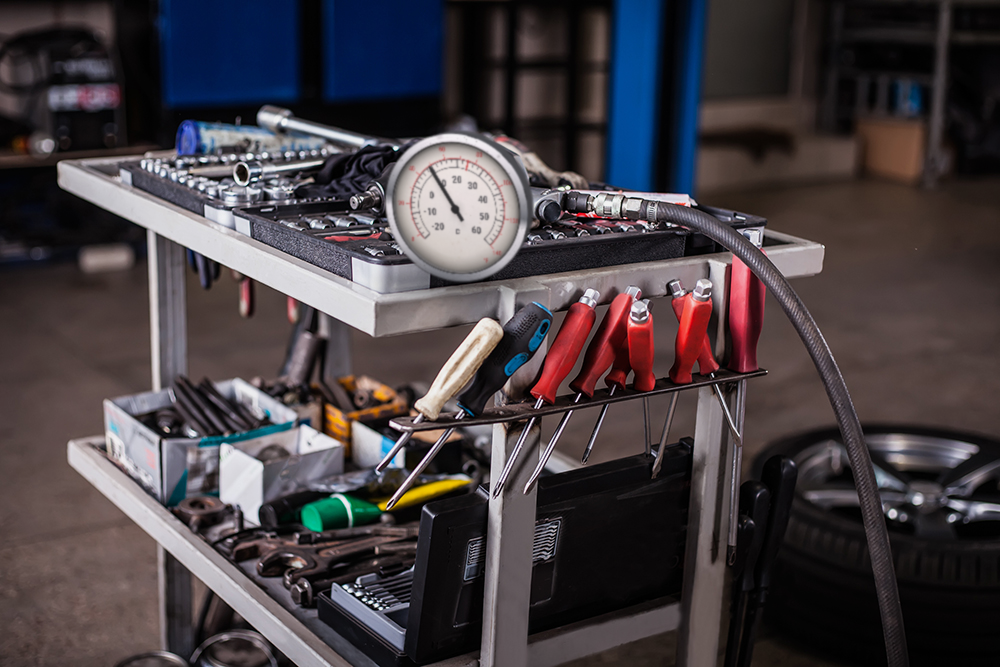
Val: 10
